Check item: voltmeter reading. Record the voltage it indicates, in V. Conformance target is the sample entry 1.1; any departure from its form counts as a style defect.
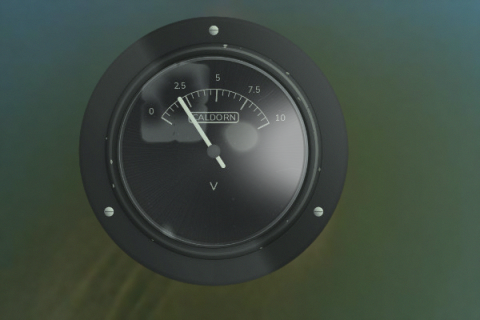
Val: 2
